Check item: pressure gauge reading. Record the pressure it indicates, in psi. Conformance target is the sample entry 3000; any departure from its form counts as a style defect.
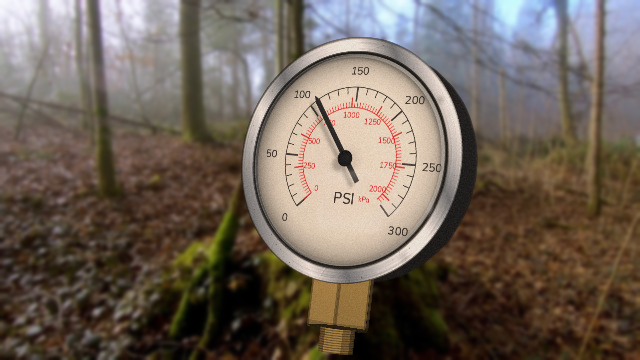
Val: 110
